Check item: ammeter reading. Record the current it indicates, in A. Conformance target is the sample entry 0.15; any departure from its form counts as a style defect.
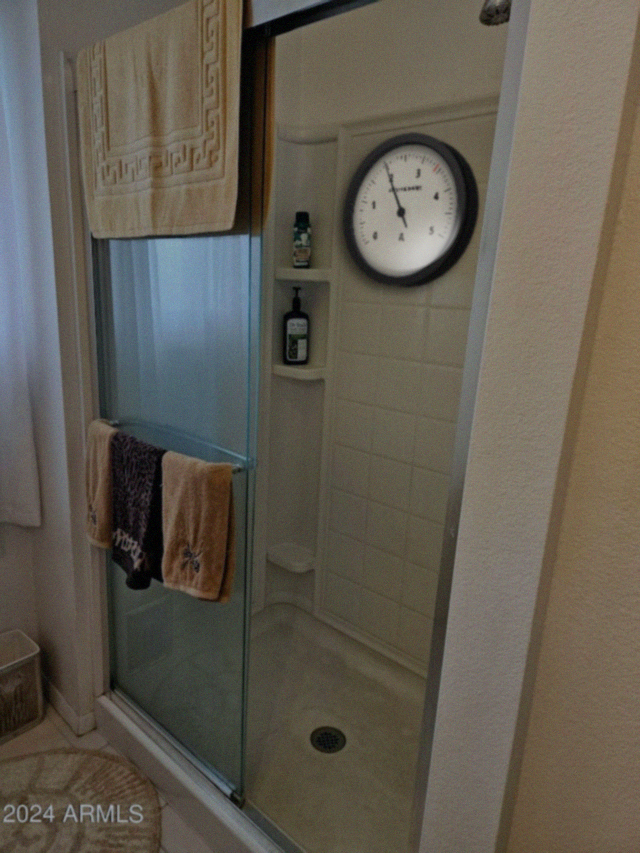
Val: 2
